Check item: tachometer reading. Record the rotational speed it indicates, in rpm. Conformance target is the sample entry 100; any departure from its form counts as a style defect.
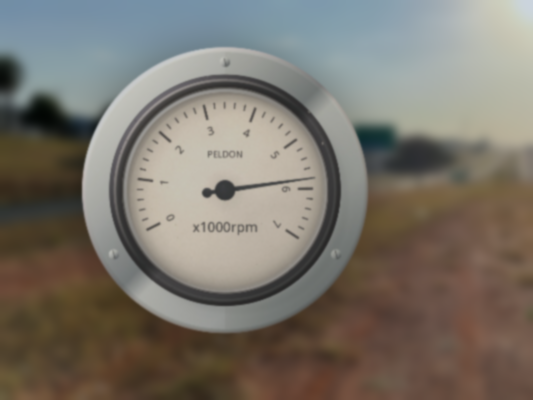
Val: 5800
